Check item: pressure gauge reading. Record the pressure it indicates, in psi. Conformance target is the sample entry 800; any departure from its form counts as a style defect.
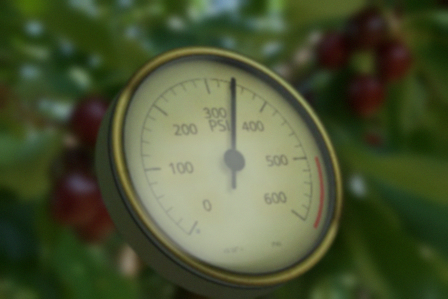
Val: 340
